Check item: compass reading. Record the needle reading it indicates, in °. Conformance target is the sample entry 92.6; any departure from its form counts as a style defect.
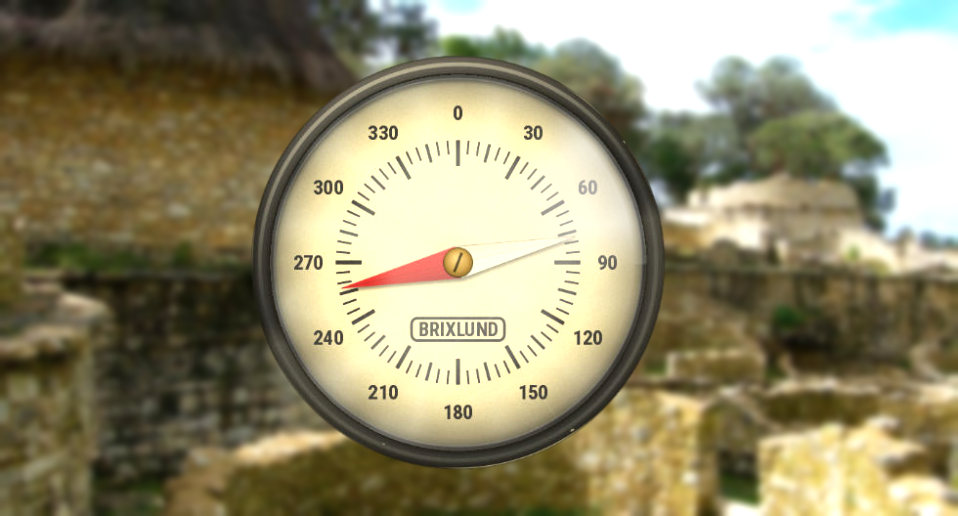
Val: 257.5
